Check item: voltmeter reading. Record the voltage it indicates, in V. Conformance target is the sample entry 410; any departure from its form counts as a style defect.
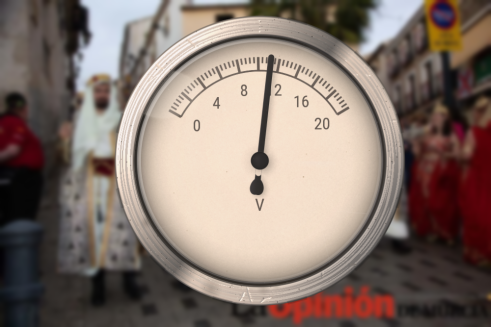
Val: 11.2
